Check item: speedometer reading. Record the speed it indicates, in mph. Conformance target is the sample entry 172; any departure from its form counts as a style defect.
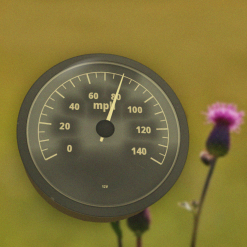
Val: 80
